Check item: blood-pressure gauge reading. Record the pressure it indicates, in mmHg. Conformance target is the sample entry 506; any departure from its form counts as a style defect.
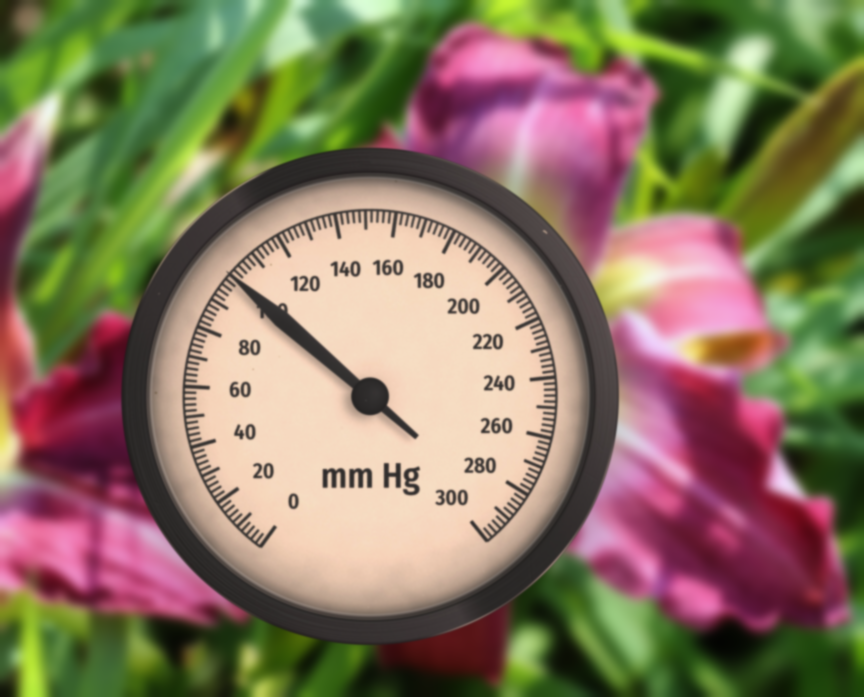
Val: 100
